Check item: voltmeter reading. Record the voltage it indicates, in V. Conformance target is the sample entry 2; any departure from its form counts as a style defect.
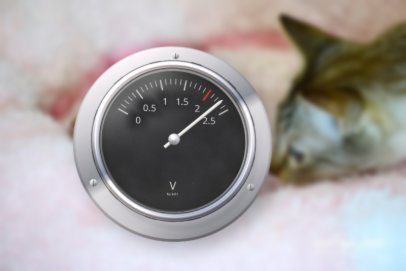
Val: 2.3
